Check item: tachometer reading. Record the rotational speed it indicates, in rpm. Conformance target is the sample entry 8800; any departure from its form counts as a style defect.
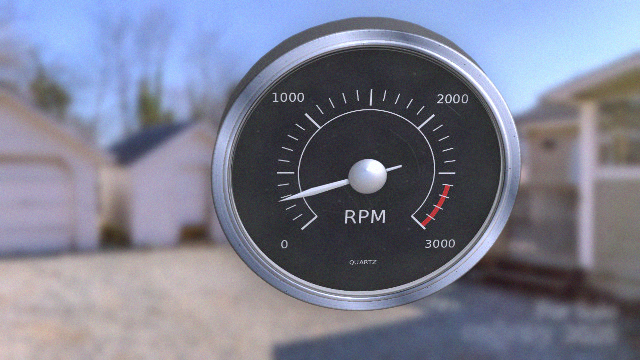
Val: 300
